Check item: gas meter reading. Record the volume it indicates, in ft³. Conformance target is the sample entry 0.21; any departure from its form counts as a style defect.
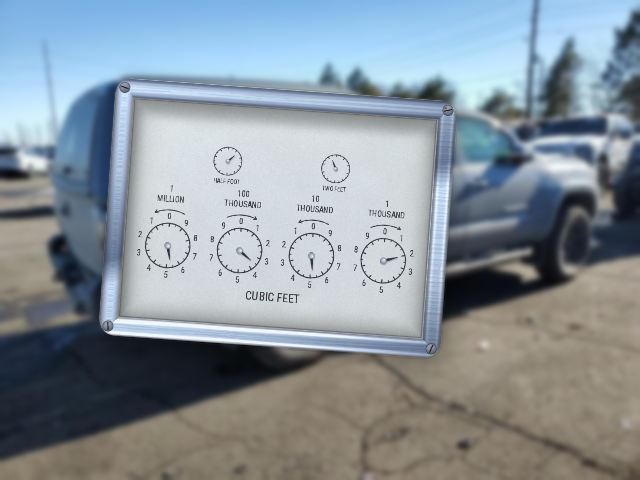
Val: 535200
